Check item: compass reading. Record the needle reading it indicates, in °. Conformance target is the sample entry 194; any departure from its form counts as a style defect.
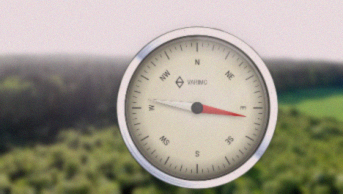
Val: 100
